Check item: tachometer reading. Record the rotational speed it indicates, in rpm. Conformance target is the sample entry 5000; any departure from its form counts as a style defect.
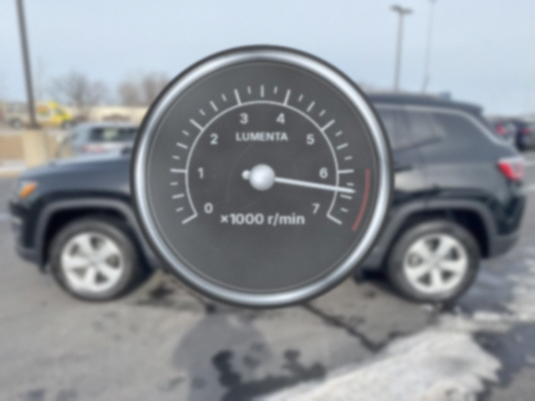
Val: 6375
